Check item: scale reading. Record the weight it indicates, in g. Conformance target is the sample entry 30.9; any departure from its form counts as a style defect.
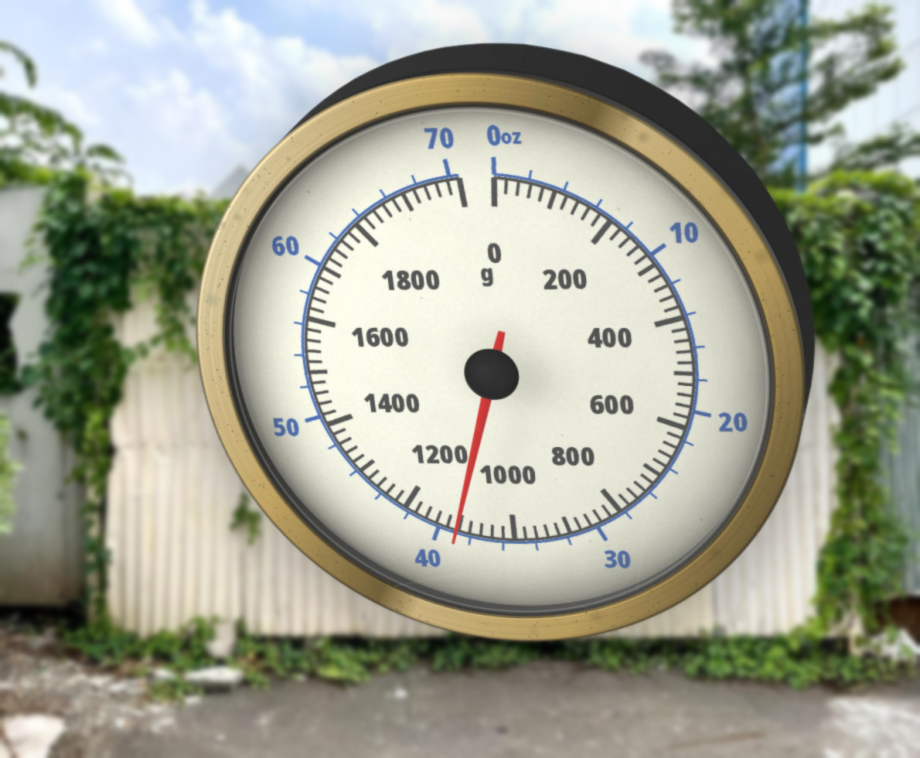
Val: 1100
